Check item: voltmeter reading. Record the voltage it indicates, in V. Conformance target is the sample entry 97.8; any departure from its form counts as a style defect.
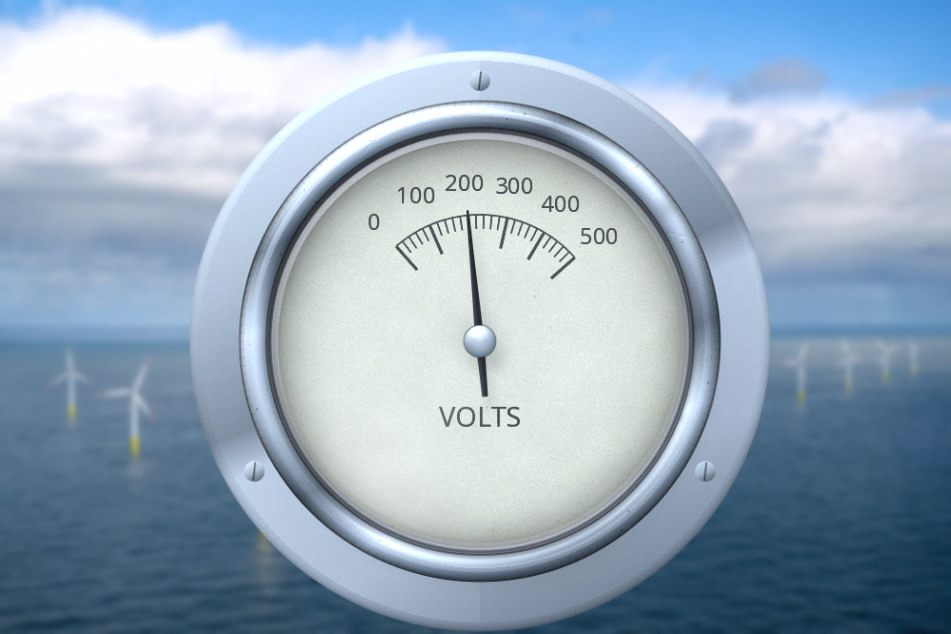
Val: 200
